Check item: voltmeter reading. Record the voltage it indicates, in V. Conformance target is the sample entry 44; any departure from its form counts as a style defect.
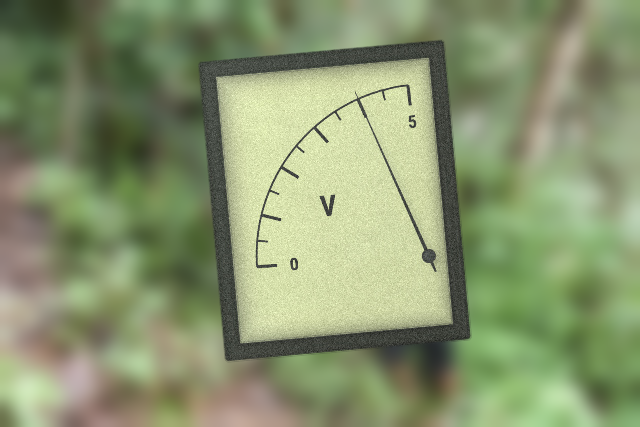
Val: 4
